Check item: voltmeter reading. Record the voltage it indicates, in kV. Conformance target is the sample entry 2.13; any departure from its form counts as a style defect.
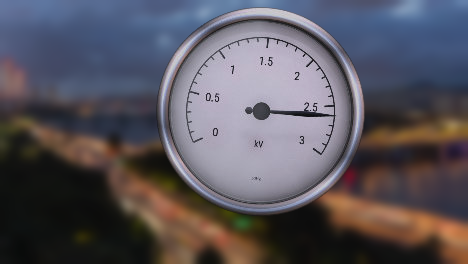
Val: 2.6
